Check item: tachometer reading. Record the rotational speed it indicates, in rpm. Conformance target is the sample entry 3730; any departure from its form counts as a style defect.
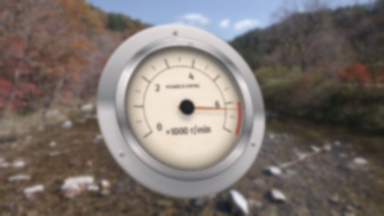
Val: 6250
